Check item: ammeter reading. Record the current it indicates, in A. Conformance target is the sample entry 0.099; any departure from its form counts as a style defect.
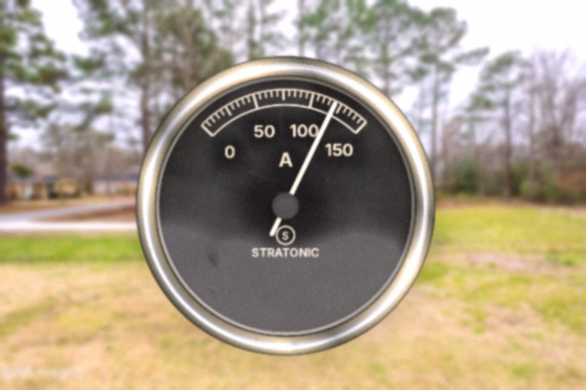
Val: 120
